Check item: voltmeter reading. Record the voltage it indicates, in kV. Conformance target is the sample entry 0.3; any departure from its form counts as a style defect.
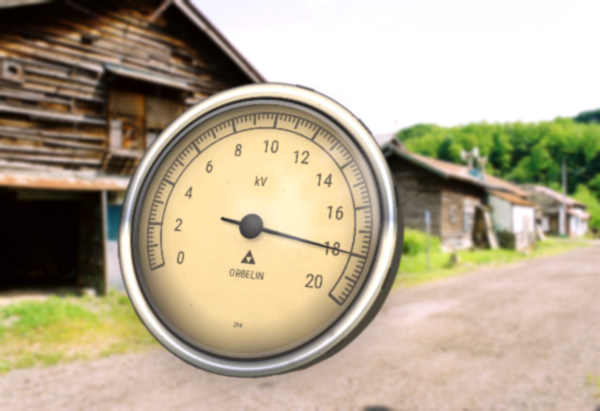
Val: 18
